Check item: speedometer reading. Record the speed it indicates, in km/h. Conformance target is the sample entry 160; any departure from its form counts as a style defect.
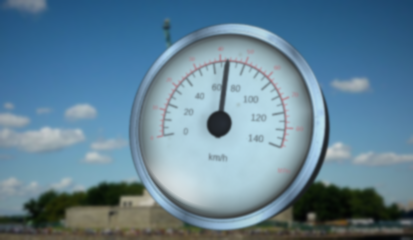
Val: 70
